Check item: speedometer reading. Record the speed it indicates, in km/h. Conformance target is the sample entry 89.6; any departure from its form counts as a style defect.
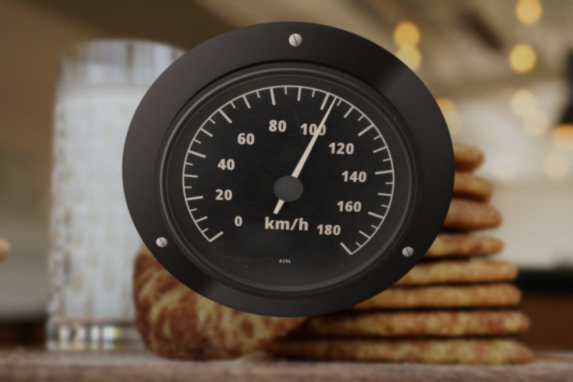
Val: 102.5
